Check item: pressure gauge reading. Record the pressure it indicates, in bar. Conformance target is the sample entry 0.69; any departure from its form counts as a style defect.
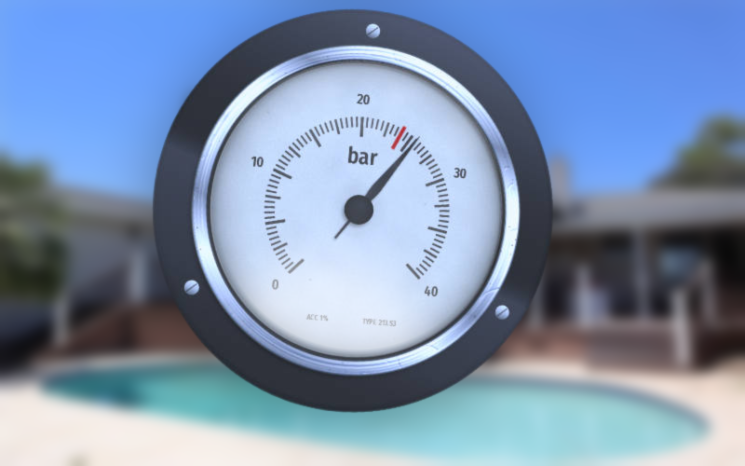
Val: 25.5
